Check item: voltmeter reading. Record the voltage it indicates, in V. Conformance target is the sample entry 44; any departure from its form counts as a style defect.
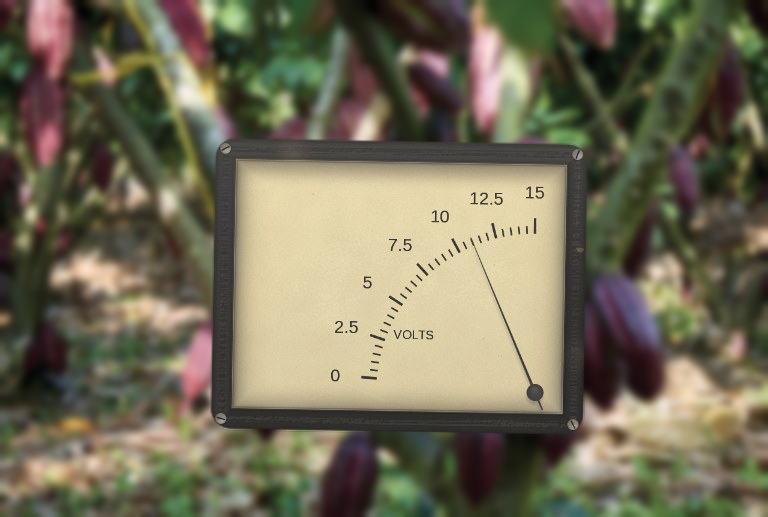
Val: 11
